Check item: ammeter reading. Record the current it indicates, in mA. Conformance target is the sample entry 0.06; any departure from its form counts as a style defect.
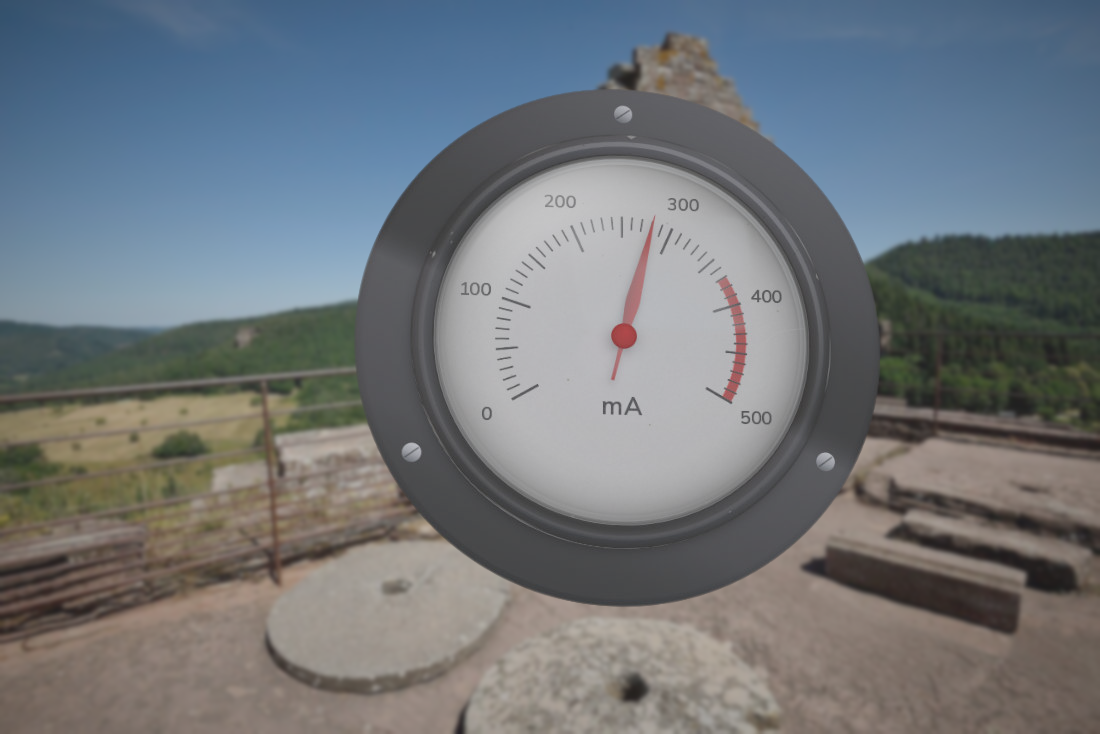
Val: 280
